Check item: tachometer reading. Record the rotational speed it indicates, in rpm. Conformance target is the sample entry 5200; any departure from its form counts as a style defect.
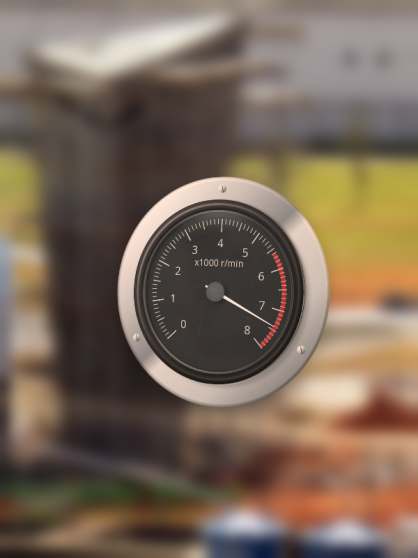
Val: 7400
